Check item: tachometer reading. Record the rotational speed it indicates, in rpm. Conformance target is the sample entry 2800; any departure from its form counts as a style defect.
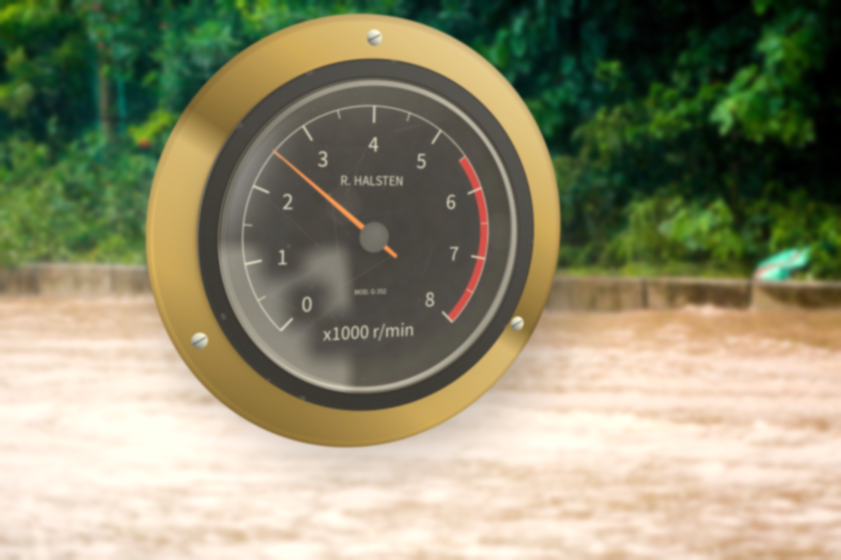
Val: 2500
